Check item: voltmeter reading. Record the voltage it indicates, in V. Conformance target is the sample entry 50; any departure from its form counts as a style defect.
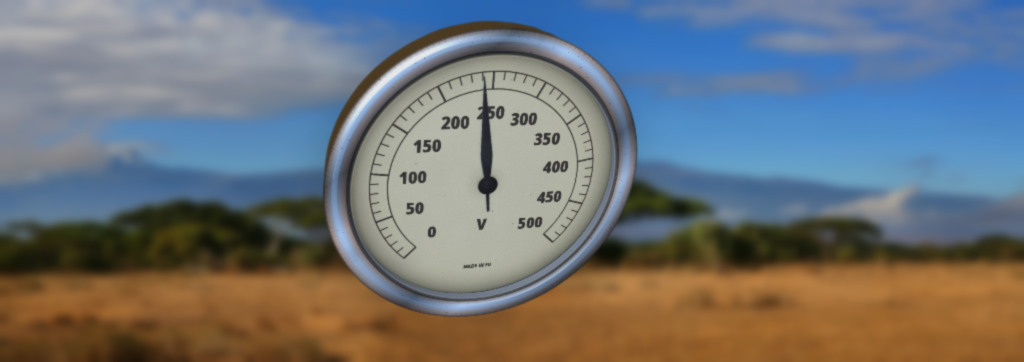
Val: 240
